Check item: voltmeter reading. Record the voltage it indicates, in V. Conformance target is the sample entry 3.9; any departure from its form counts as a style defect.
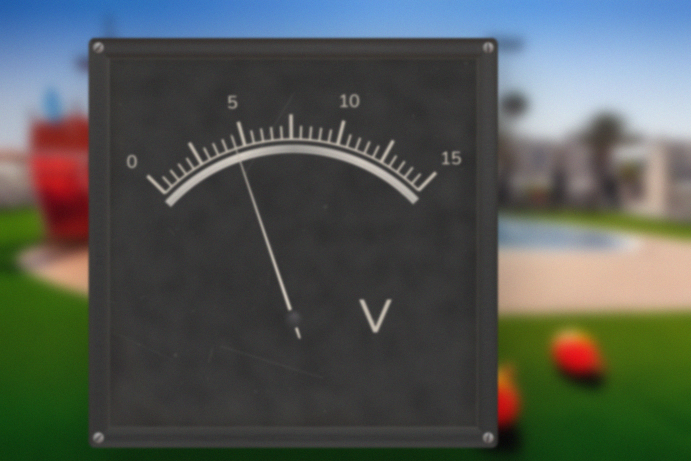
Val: 4.5
